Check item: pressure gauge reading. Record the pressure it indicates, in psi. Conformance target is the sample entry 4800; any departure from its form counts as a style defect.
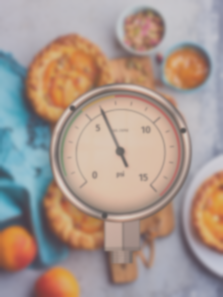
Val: 6
